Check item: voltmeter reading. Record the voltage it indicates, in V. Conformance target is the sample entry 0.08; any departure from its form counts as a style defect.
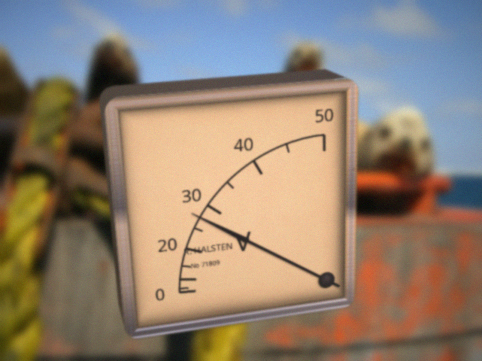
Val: 27.5
